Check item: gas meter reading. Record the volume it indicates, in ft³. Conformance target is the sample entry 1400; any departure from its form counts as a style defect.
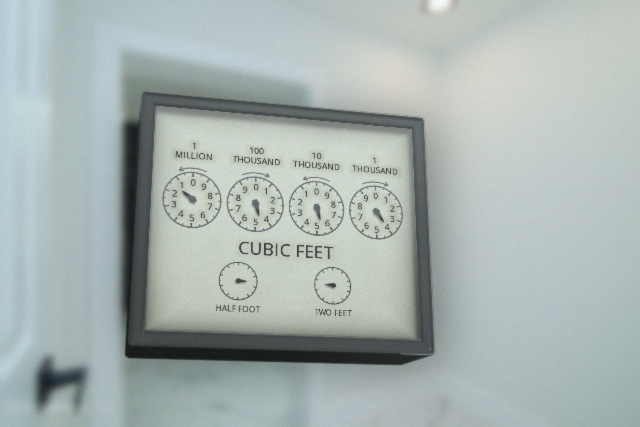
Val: 145400
